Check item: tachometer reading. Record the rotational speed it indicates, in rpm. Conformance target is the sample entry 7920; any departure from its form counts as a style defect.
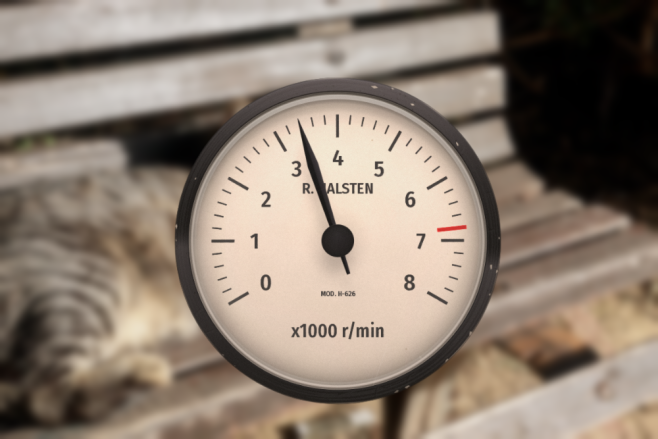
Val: 3400
